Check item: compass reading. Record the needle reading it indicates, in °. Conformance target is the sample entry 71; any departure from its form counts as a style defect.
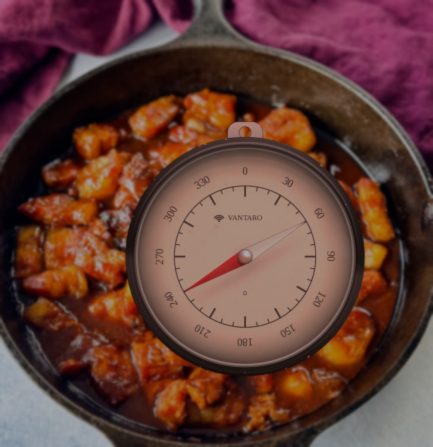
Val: 240
